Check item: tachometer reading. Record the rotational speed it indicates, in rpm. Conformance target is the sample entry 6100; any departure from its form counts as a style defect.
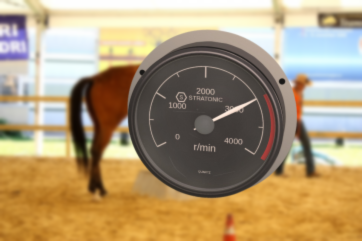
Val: 3000
